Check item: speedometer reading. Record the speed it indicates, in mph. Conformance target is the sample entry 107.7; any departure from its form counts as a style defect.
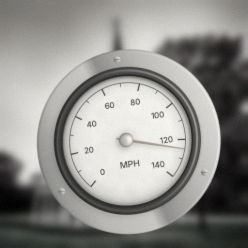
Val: 125
